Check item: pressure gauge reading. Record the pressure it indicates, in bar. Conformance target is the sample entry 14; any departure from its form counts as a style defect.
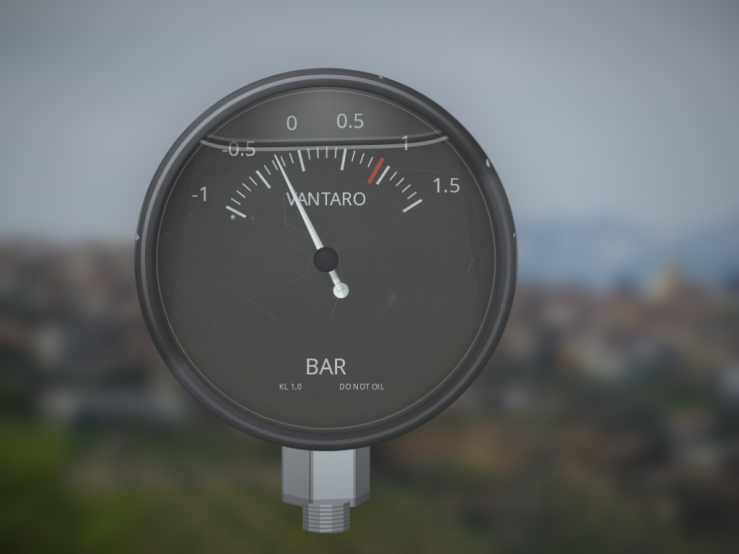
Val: -0.25
